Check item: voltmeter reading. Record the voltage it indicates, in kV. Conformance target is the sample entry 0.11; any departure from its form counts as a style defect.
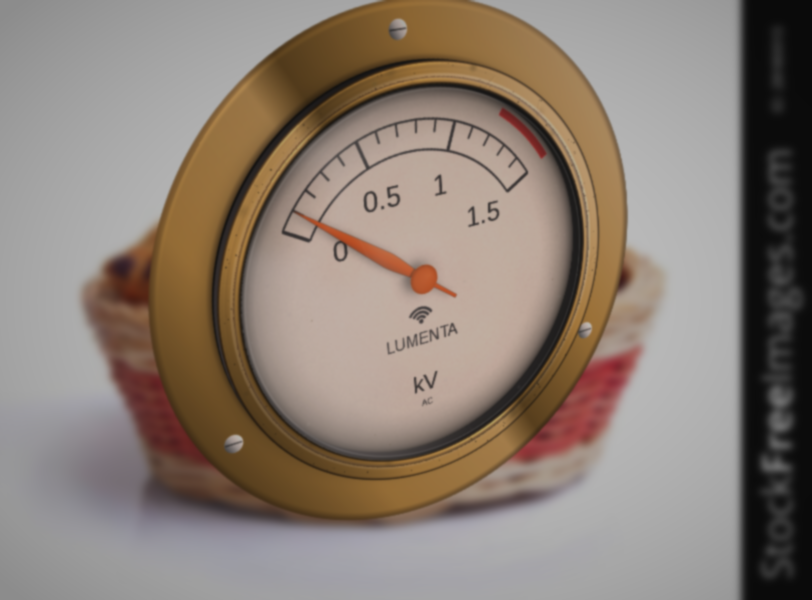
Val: 0.1
